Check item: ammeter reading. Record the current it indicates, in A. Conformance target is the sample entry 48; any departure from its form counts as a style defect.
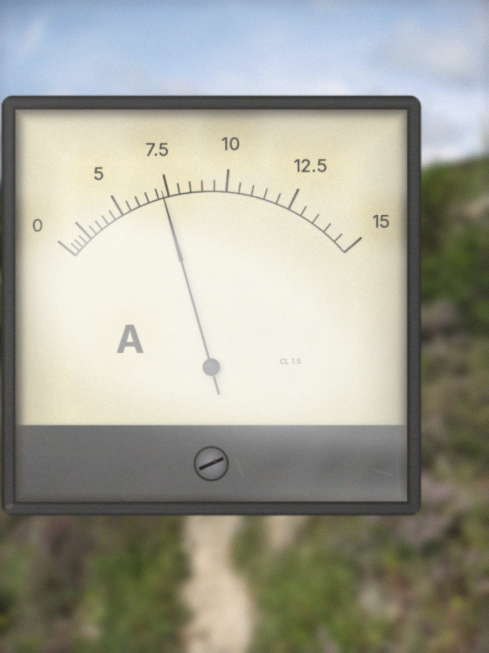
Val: 7.25
